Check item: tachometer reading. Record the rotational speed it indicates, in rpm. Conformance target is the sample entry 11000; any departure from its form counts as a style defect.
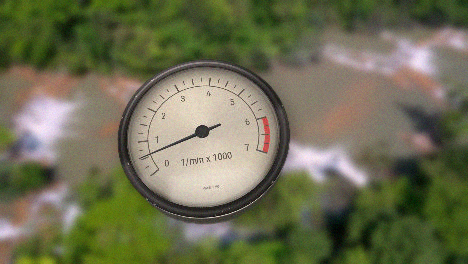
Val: 500
